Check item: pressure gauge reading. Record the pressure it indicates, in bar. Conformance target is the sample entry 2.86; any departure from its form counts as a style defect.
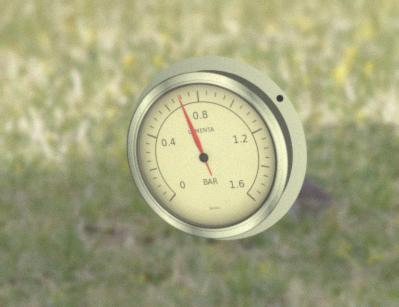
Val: 0.7
